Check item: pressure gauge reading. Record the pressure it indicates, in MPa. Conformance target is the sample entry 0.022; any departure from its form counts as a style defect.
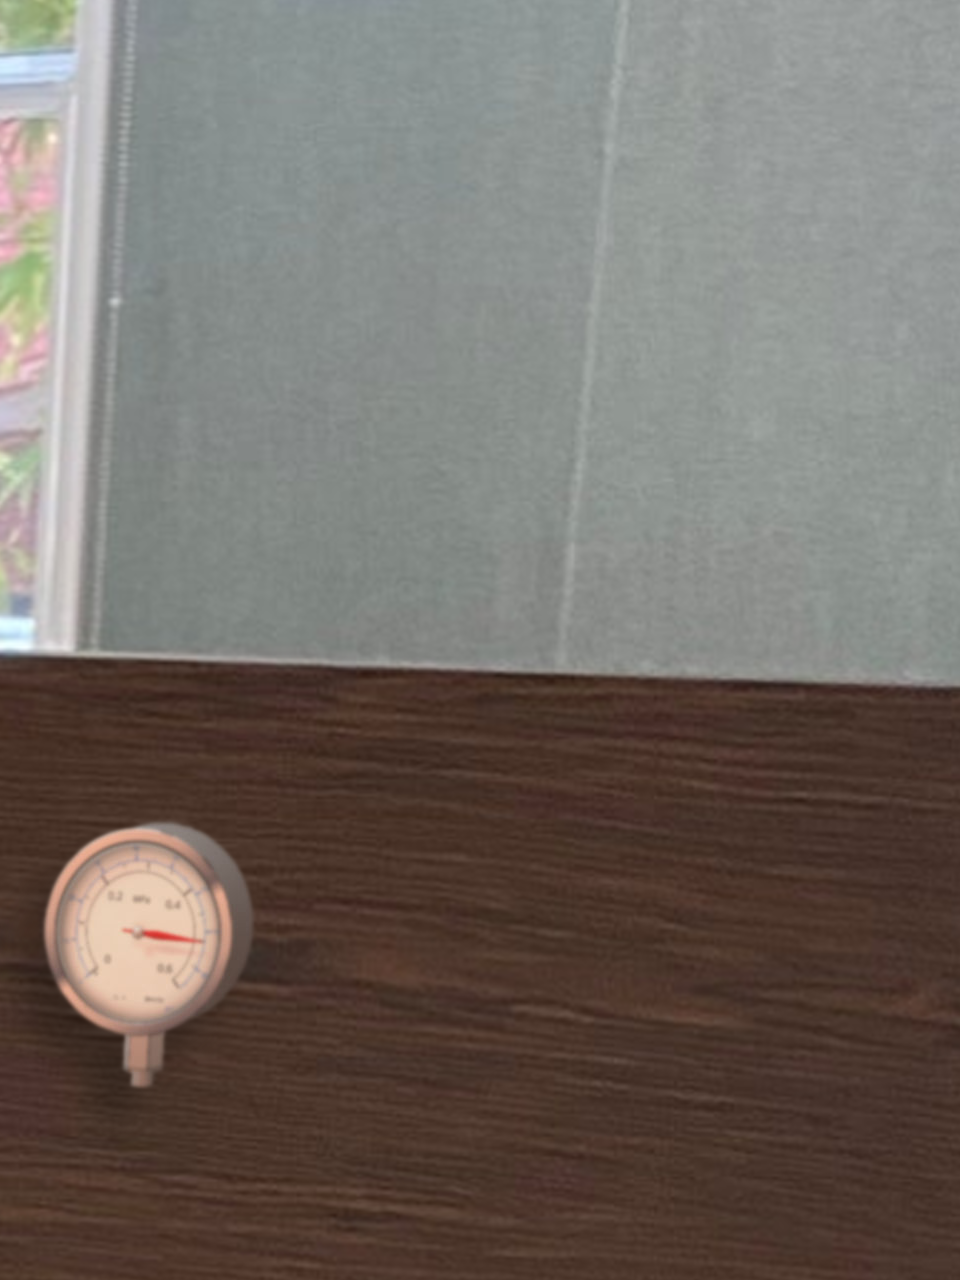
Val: 0.5
